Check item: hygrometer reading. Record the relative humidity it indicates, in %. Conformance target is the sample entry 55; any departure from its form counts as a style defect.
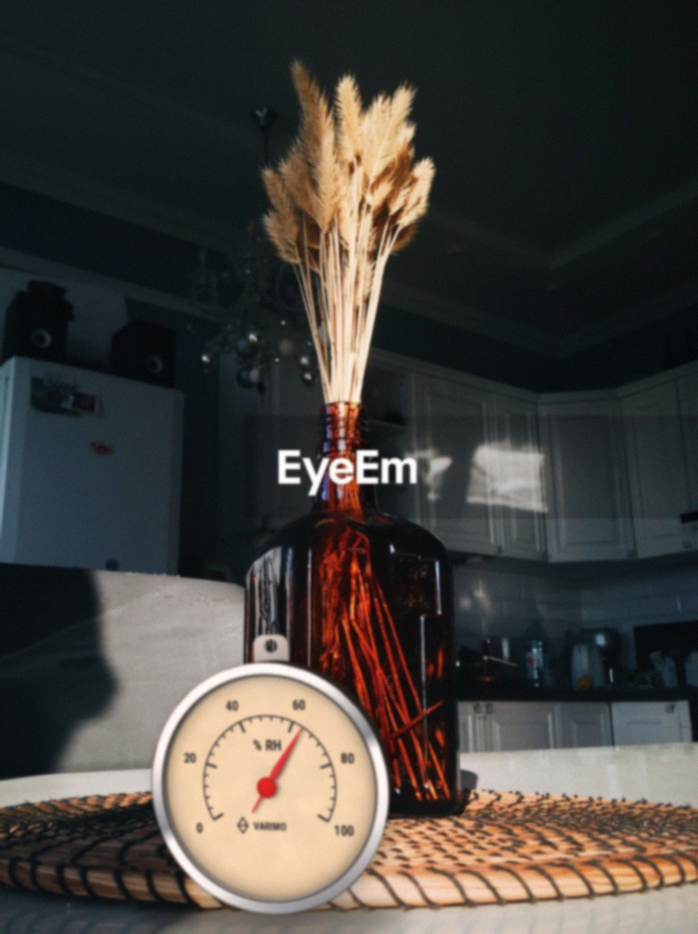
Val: 64
